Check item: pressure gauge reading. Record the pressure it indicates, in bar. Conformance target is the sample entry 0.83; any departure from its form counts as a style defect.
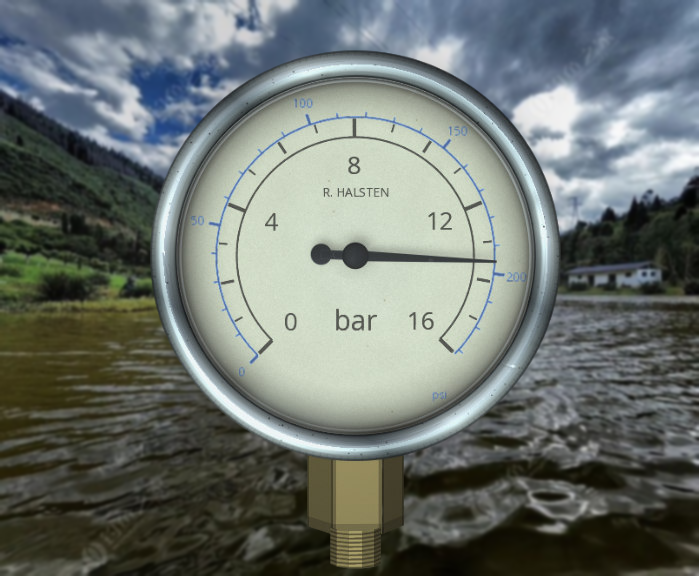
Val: 13.5
